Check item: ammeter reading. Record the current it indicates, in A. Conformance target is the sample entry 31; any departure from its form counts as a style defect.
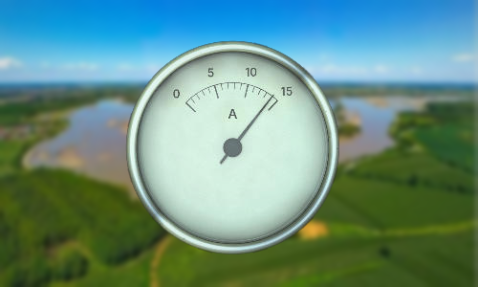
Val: 14
